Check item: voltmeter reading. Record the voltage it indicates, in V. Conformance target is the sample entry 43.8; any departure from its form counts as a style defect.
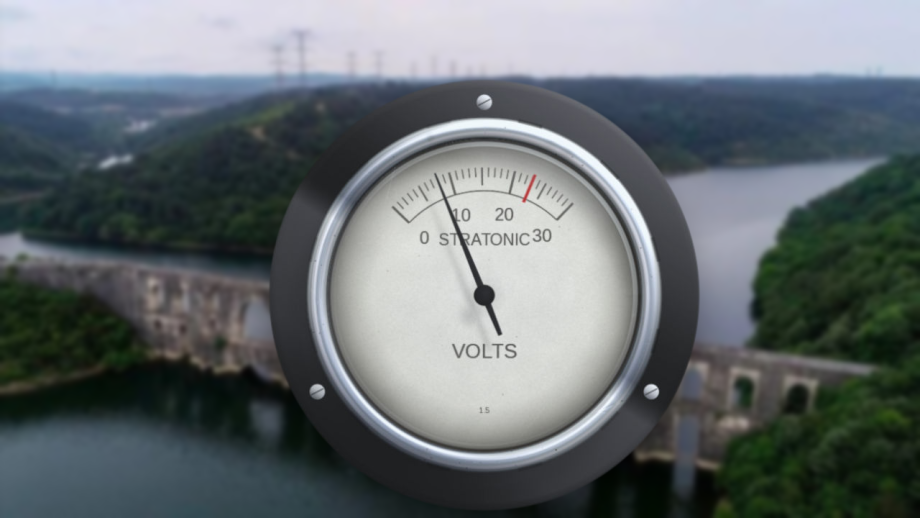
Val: 8
